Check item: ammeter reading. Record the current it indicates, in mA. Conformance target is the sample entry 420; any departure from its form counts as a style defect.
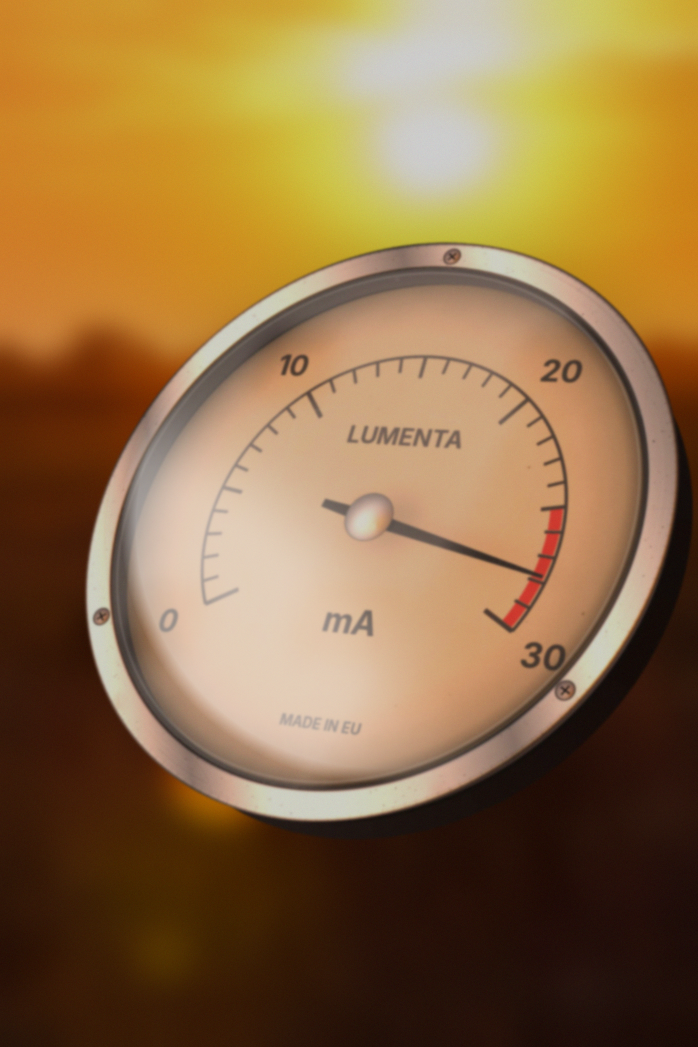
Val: 28
